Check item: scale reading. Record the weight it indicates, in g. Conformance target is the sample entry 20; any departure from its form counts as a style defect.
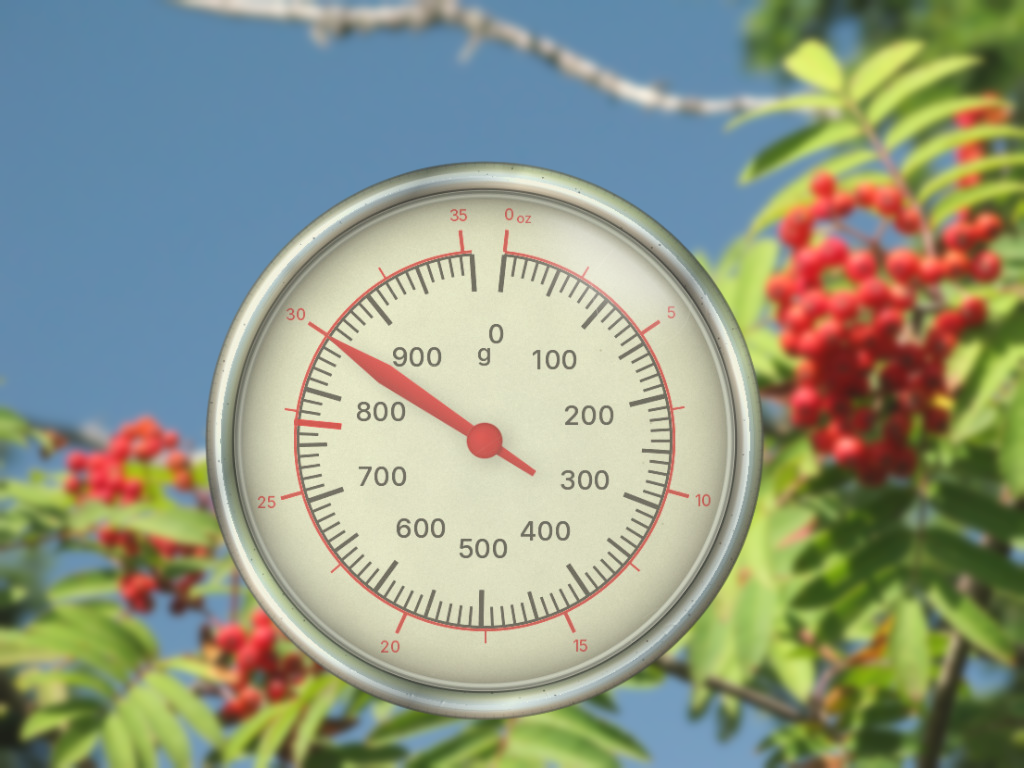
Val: 850
